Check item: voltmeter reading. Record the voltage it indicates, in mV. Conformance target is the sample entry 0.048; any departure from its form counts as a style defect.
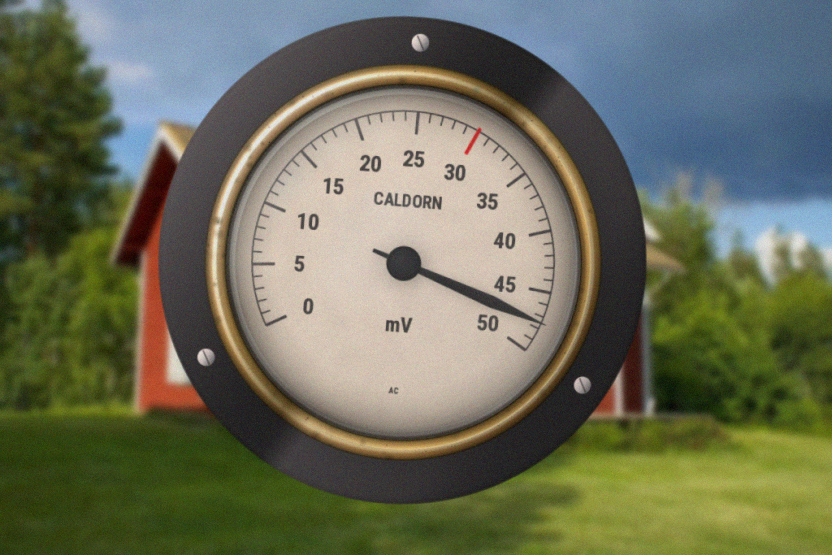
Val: 47.5
